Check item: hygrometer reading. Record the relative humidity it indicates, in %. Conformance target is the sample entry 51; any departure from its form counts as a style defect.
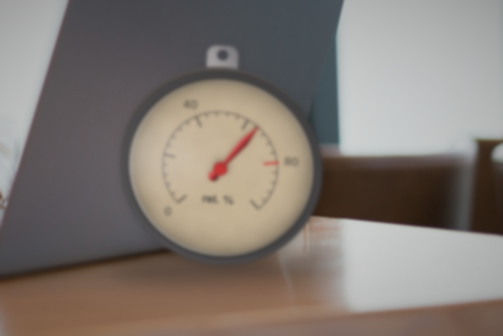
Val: 64
